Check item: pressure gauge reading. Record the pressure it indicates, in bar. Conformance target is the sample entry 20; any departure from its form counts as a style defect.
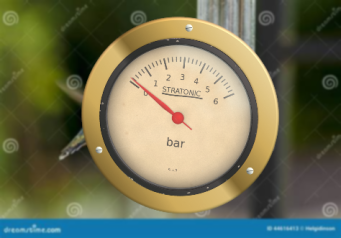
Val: 0.2
